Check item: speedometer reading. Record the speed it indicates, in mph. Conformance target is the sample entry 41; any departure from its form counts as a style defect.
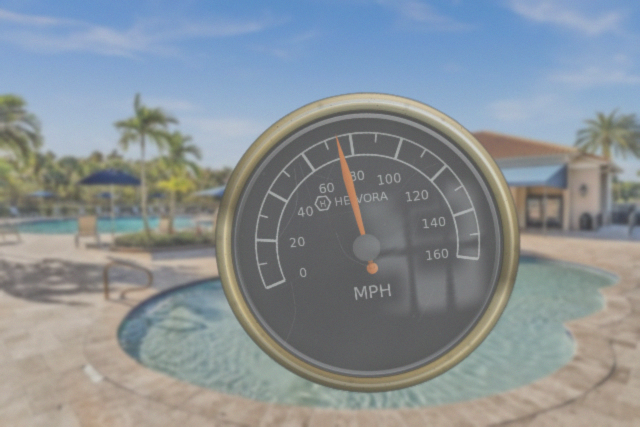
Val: 75
